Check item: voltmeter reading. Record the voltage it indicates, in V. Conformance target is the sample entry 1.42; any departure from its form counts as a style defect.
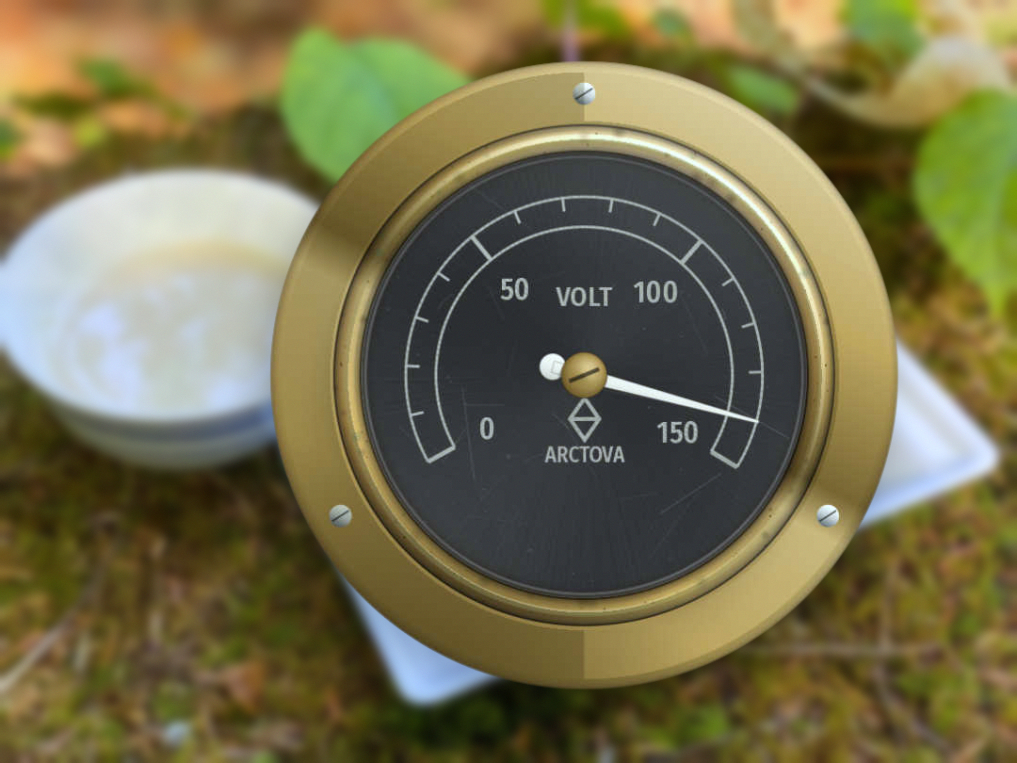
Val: 140
